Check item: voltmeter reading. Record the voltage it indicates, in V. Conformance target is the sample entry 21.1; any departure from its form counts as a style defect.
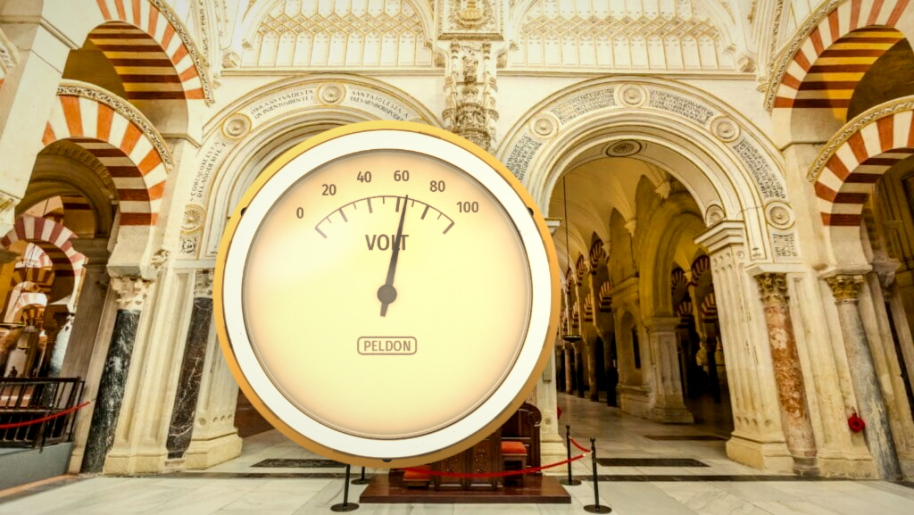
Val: 65
